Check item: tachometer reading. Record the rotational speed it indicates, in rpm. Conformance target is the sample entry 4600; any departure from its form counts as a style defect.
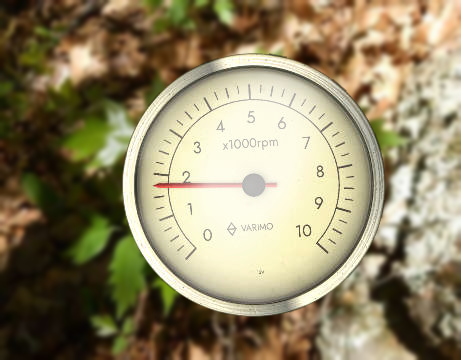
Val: 1750
